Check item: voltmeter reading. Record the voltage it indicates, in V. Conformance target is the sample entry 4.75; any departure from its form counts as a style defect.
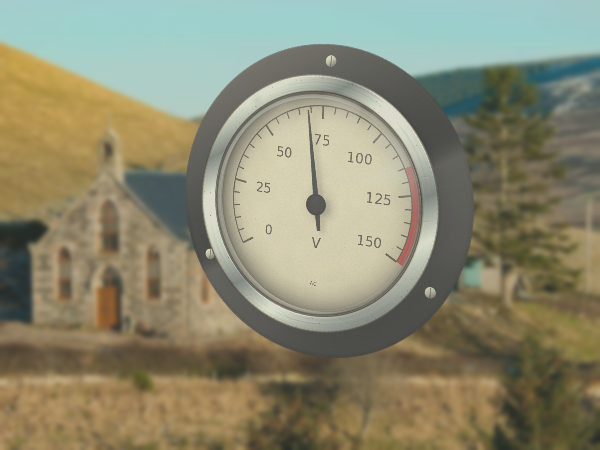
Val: 70
